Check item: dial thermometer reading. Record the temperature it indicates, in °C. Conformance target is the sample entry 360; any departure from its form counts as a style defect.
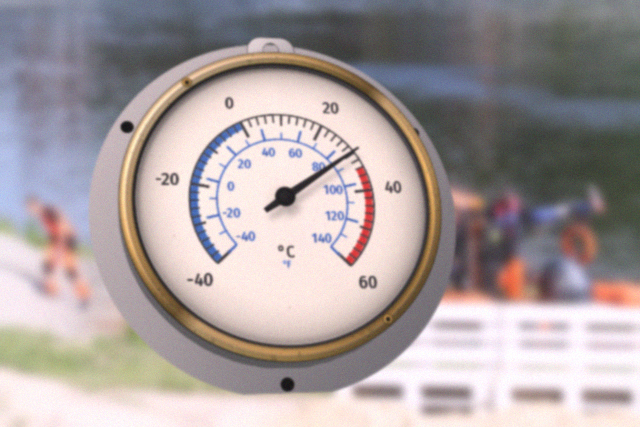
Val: 30
